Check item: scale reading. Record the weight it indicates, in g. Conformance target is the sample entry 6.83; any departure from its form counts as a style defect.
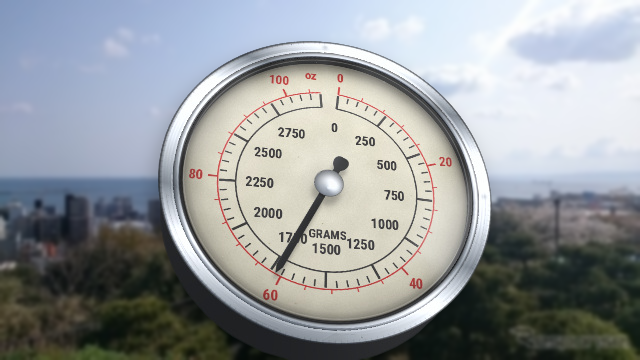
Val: 1725
